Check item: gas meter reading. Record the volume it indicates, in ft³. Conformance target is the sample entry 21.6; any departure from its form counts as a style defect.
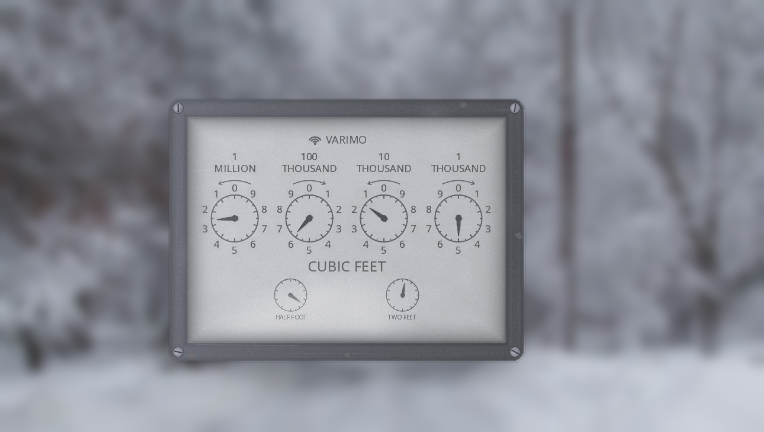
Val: 261500
